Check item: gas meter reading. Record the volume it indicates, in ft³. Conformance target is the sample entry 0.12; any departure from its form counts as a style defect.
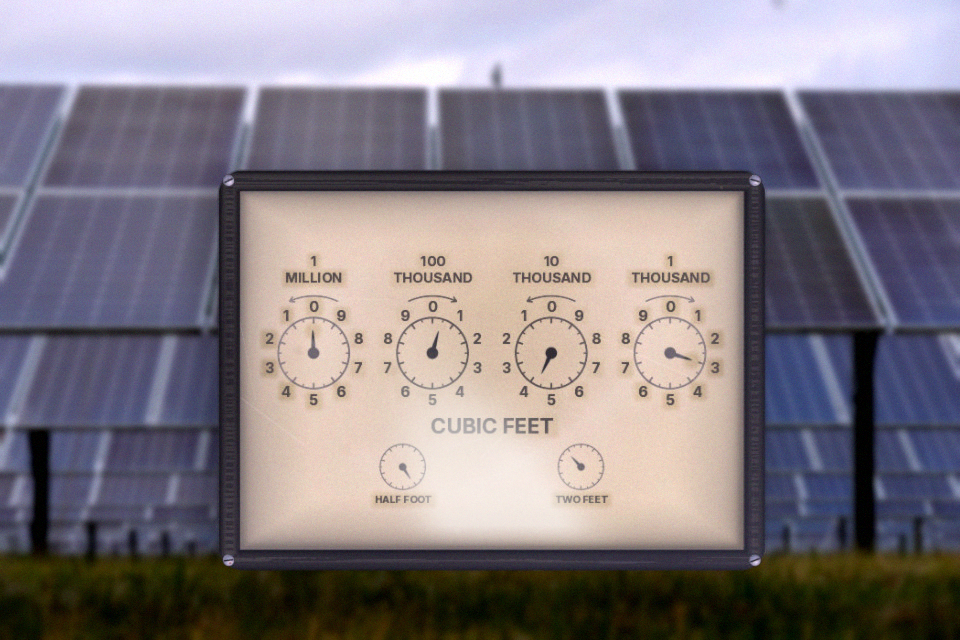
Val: 4300
